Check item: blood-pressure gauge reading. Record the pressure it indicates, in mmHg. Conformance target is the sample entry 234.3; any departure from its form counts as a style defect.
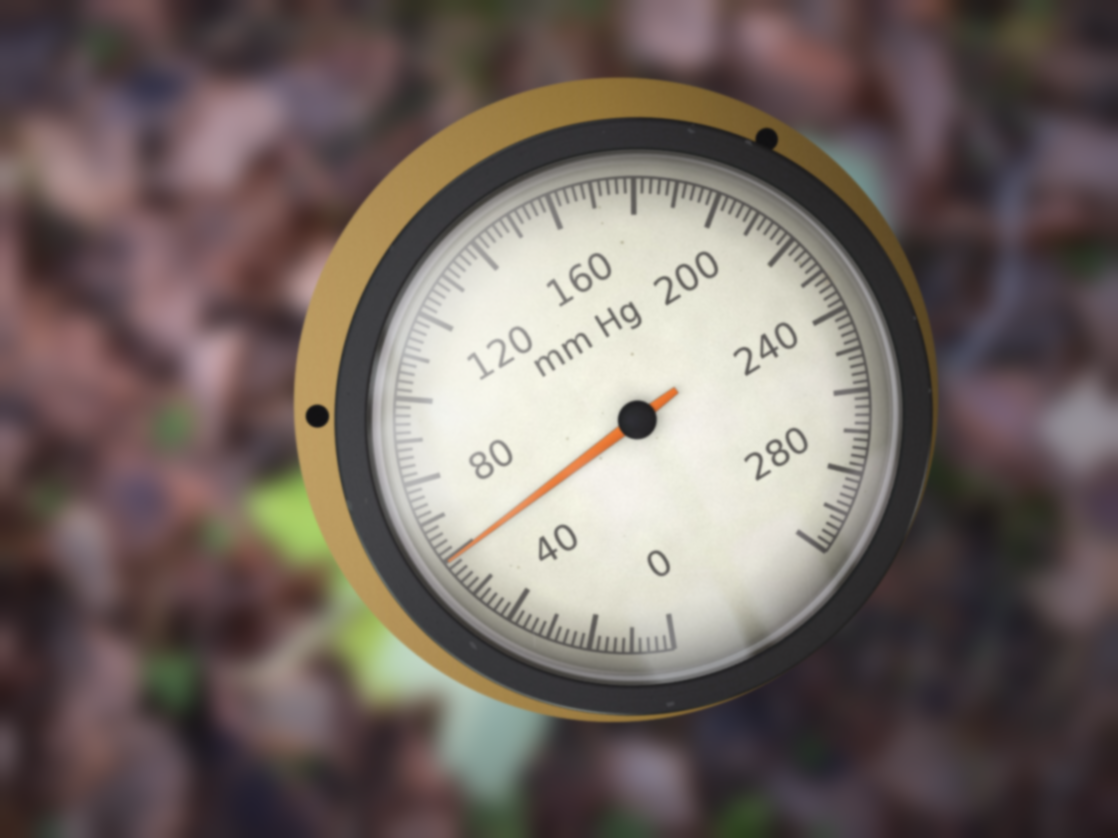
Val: 60
